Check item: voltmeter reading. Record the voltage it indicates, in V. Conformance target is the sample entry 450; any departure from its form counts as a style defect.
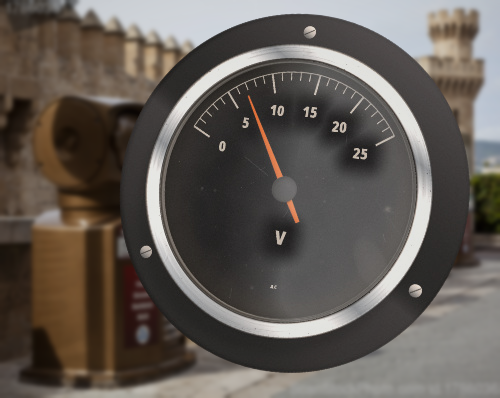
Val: 7
